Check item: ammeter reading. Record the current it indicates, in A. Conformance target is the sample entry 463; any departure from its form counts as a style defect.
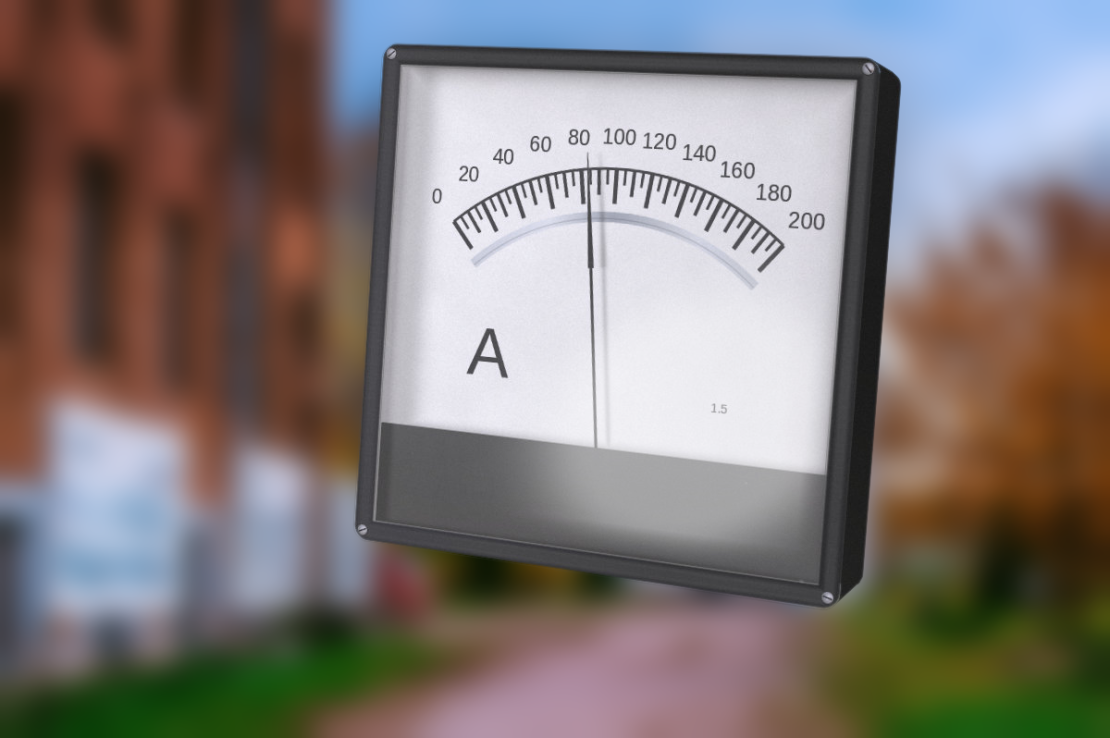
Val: 85
